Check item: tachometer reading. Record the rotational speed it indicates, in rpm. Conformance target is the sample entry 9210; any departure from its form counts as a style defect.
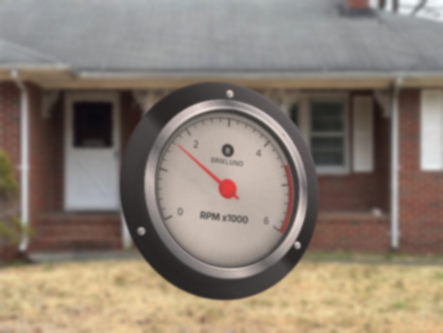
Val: 1600
